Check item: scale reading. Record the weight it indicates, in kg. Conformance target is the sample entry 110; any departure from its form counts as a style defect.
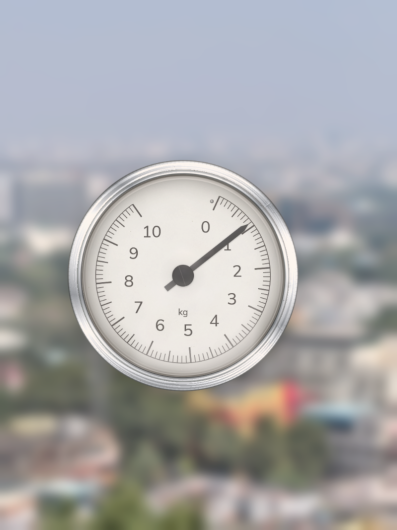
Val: 0.9
